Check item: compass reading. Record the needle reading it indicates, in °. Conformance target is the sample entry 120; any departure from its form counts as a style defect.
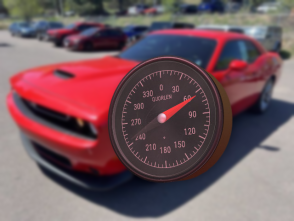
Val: 65
